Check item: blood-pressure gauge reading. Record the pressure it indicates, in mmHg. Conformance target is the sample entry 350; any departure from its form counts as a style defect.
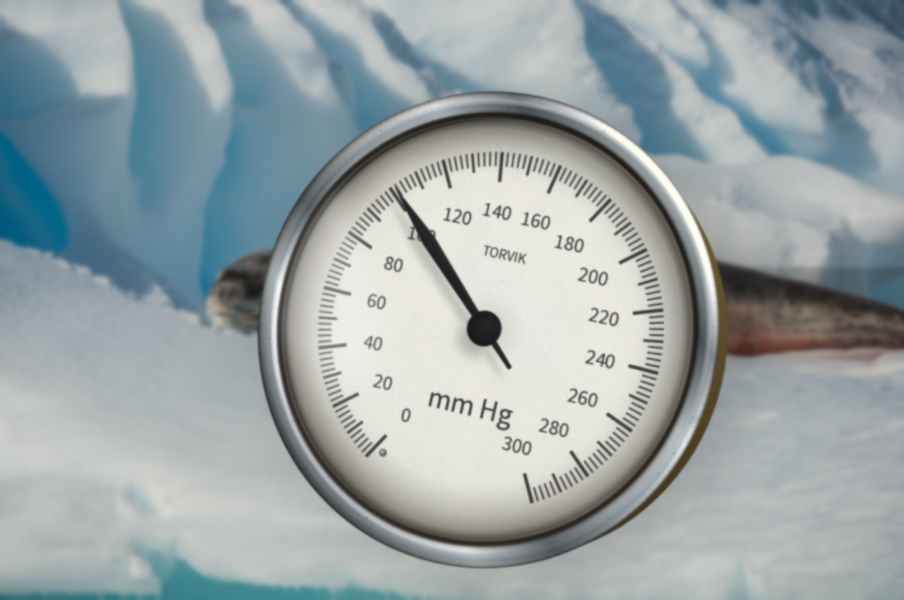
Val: 102
